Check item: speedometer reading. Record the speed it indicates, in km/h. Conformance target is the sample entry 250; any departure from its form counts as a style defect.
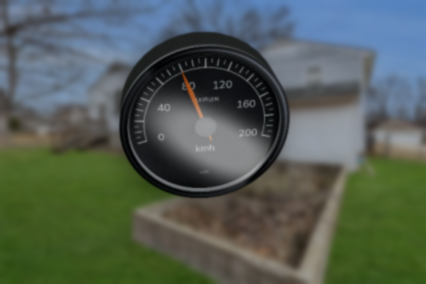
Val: 80
